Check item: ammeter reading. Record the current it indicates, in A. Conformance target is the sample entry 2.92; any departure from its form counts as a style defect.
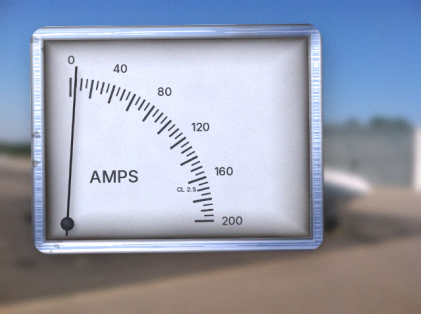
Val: 5
